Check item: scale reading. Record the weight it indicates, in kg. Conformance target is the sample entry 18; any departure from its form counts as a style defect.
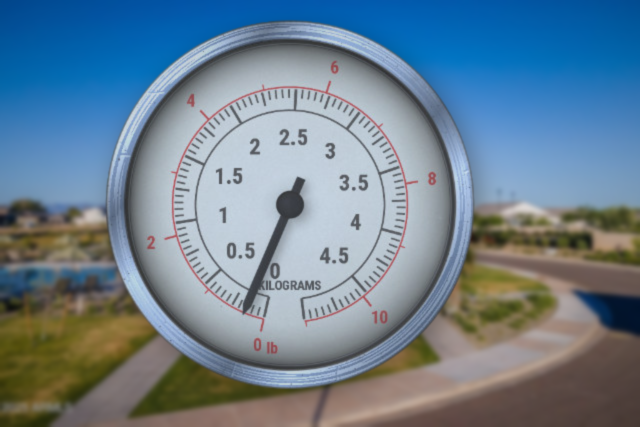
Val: 0.15
